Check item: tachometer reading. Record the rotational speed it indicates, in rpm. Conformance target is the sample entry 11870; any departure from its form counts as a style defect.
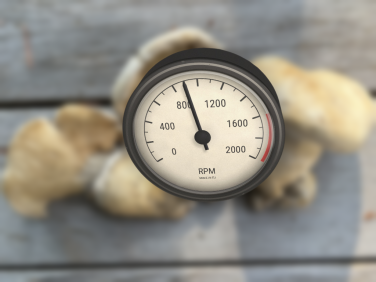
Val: 900
